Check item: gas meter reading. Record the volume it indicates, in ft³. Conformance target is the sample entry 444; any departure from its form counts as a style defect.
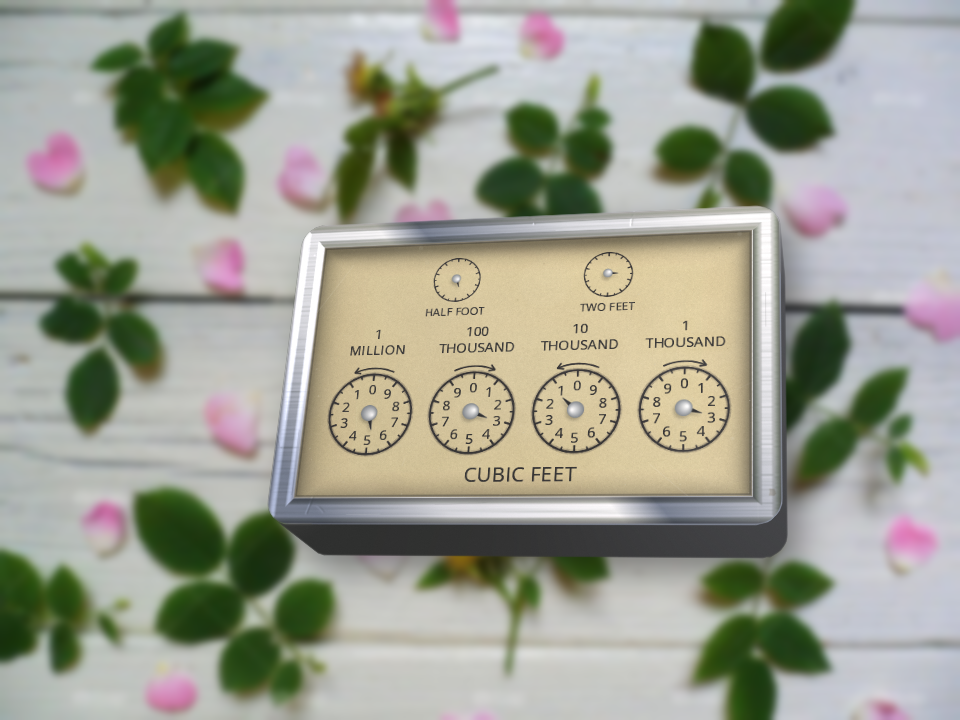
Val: 531300
